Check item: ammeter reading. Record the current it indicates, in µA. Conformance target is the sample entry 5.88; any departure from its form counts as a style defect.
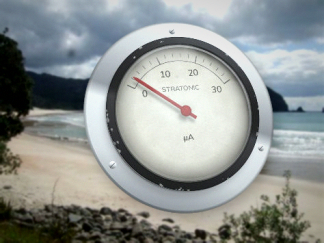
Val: 2
